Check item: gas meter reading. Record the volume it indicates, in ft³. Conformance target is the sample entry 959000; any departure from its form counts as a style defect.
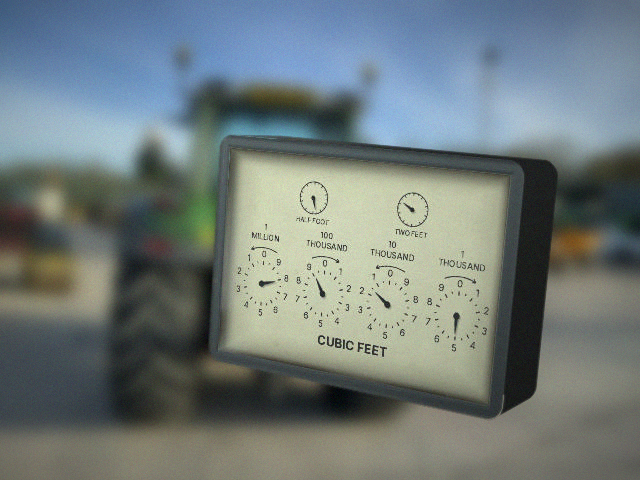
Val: 791500
